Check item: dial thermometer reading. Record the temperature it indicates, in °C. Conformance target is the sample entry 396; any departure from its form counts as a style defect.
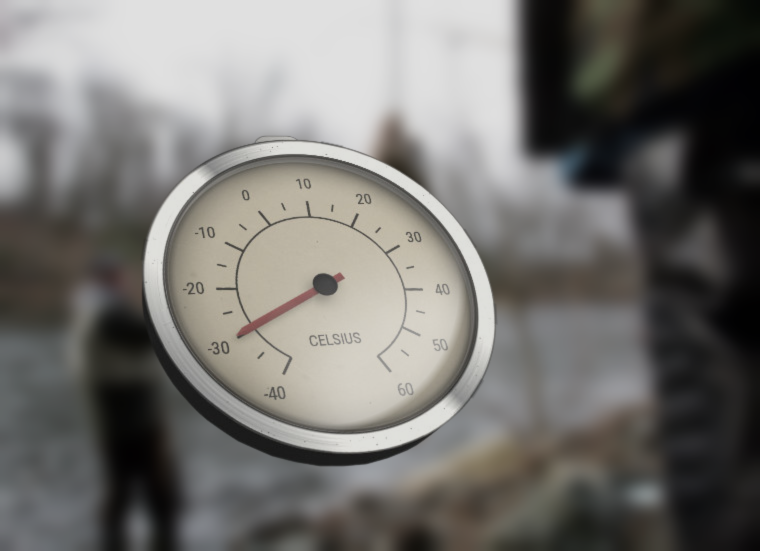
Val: -30
